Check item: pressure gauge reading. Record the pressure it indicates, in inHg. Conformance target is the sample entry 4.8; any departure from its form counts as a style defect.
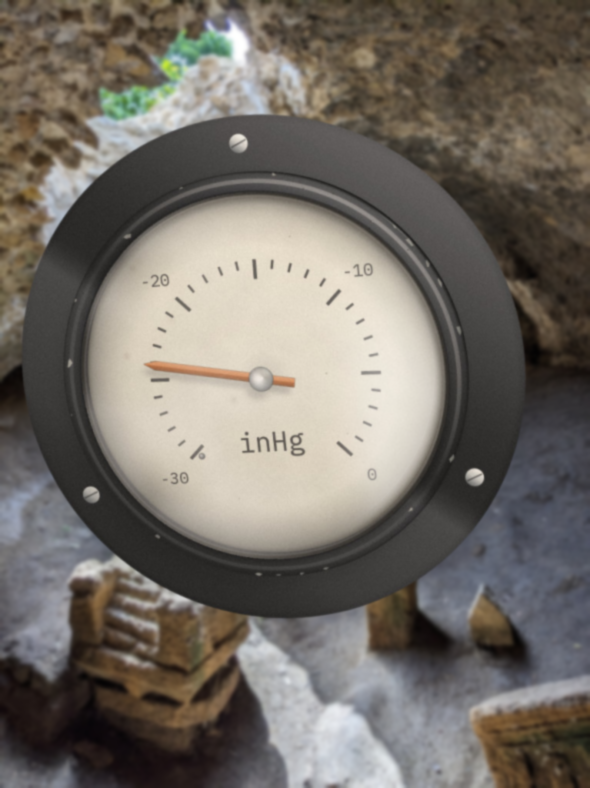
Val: -24
